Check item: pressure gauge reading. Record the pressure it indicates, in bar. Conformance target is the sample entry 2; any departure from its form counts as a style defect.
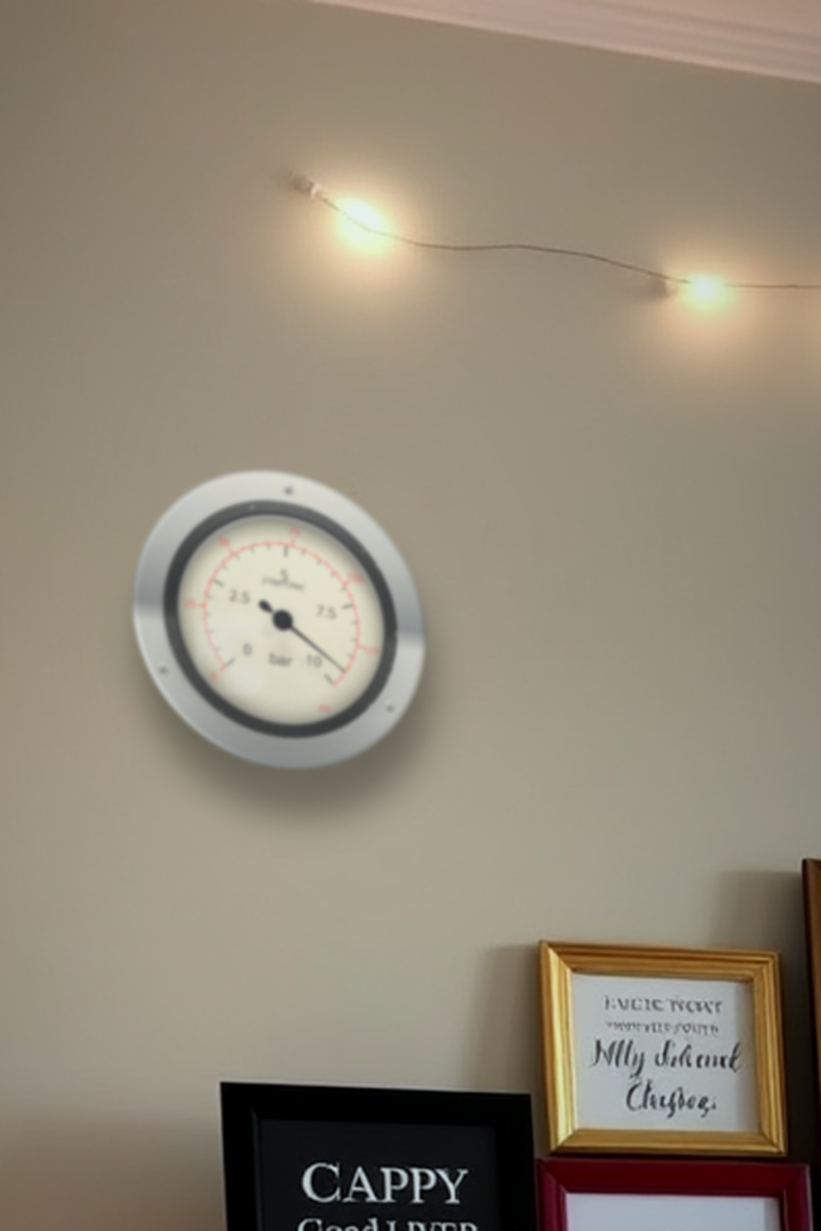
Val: 9.5
